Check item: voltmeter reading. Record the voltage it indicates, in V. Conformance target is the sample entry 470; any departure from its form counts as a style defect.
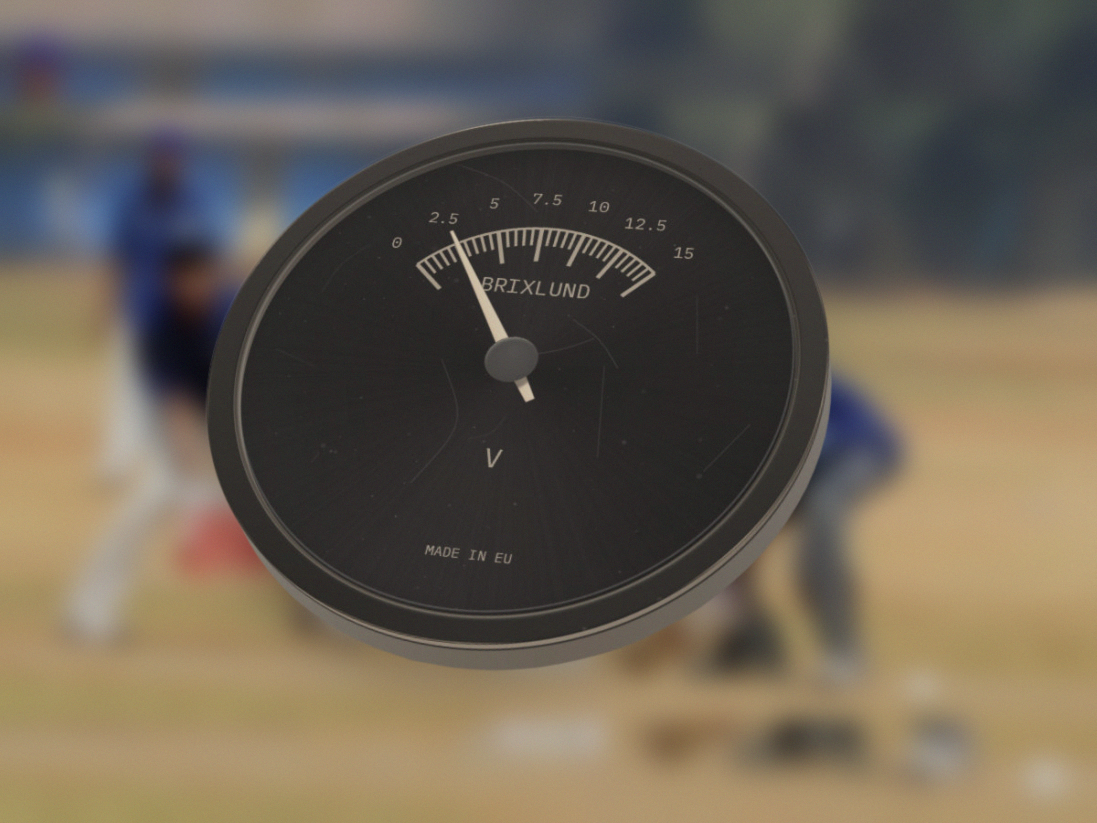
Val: 2.5
